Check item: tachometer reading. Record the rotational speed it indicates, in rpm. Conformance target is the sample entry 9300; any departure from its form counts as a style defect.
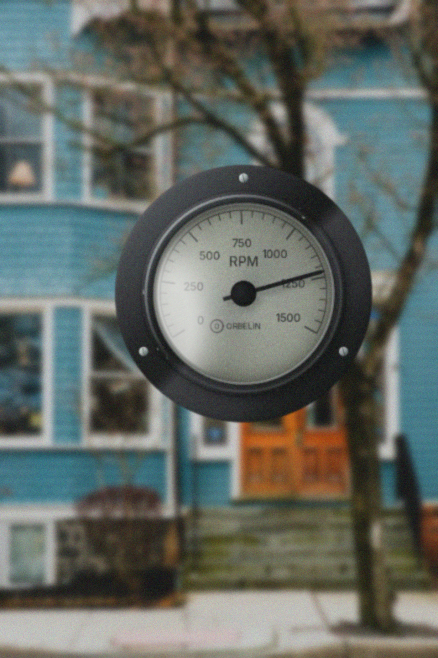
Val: 1225
